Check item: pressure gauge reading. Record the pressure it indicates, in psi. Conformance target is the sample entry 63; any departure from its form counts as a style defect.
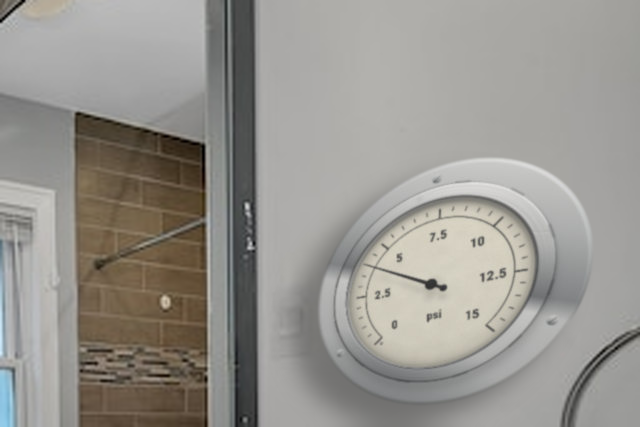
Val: 4
